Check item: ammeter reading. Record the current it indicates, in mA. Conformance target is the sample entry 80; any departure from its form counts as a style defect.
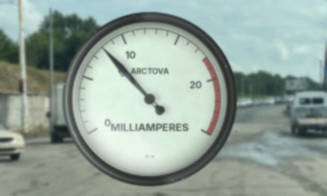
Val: 8
